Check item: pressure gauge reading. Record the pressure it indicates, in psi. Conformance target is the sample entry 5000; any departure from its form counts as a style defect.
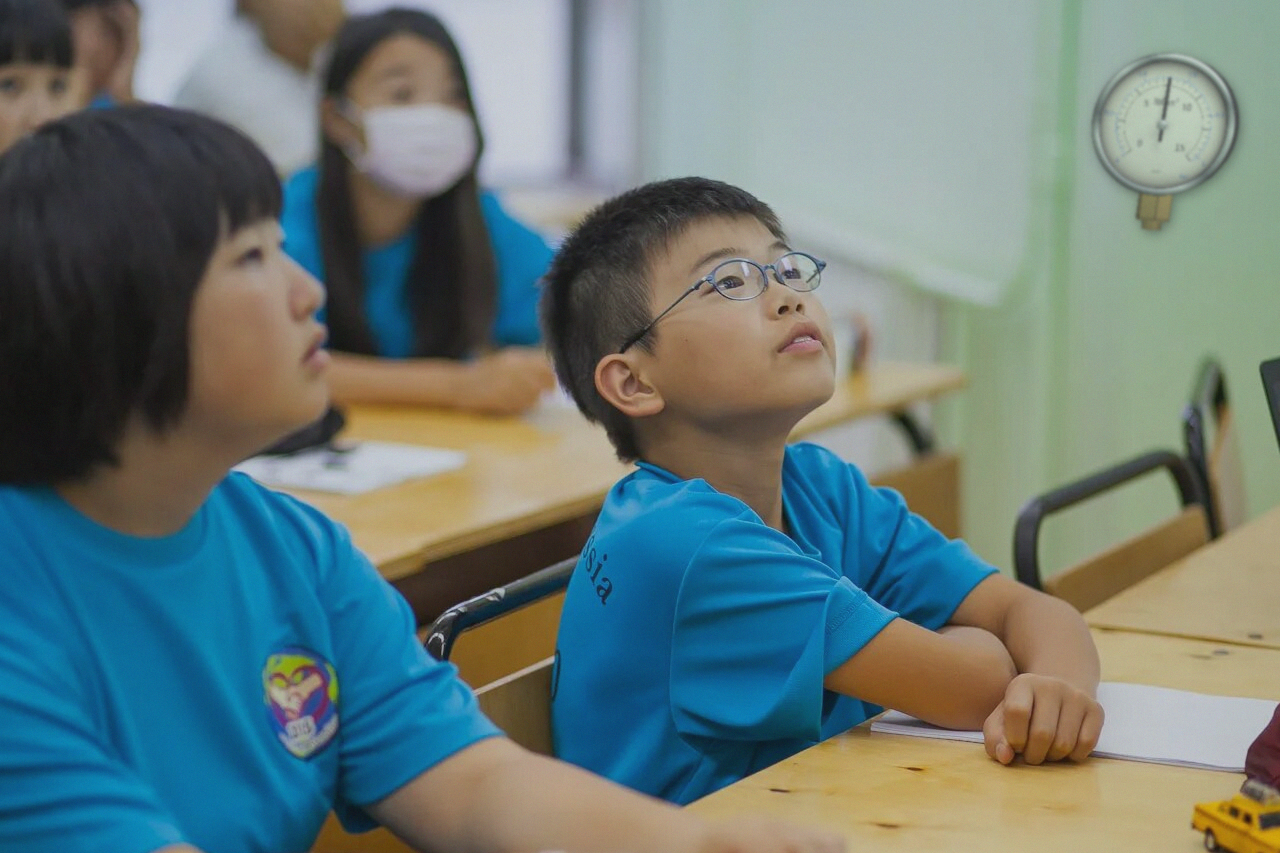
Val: 7.5
